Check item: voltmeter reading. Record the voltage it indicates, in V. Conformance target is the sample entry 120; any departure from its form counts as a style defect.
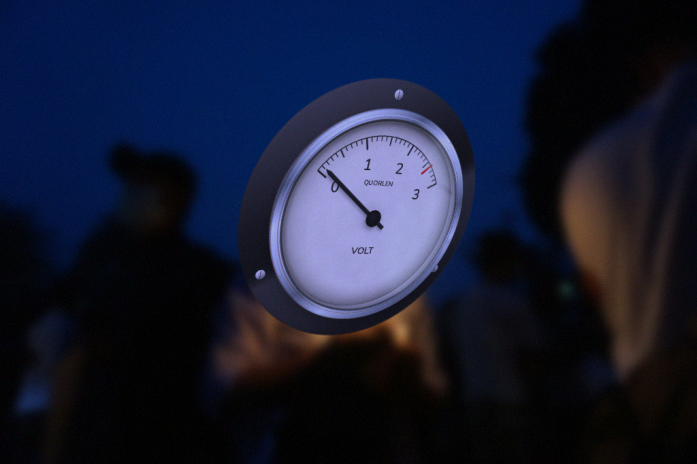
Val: 0.1
